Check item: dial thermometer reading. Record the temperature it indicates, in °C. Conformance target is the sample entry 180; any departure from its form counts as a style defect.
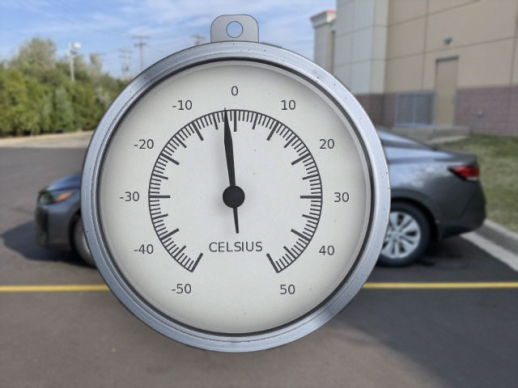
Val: -2
